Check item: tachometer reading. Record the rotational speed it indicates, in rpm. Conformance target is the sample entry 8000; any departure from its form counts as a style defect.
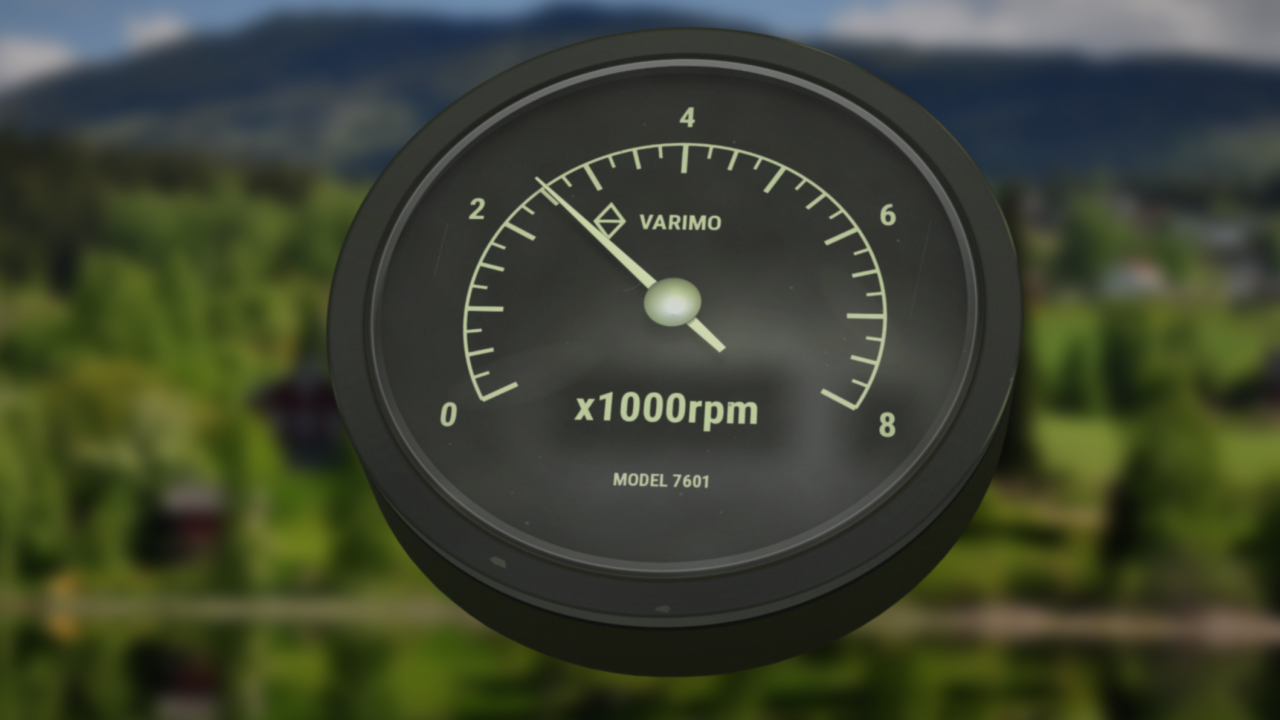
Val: 2500
